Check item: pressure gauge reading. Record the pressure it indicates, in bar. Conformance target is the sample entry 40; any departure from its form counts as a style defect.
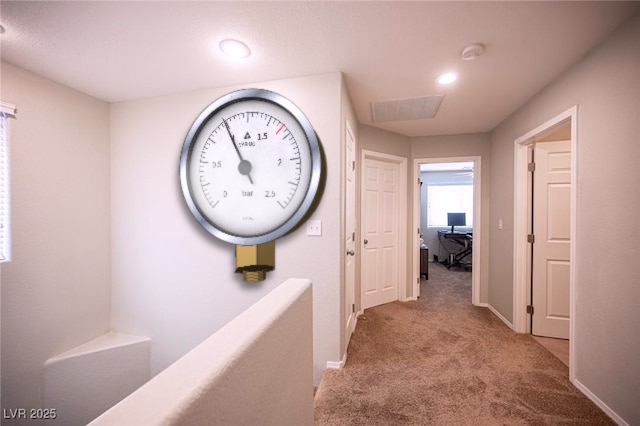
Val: 1
